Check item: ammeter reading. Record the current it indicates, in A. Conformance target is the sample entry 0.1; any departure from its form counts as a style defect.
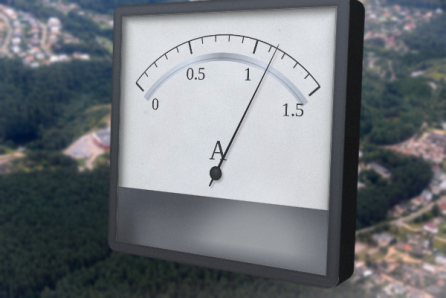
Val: 1.15
